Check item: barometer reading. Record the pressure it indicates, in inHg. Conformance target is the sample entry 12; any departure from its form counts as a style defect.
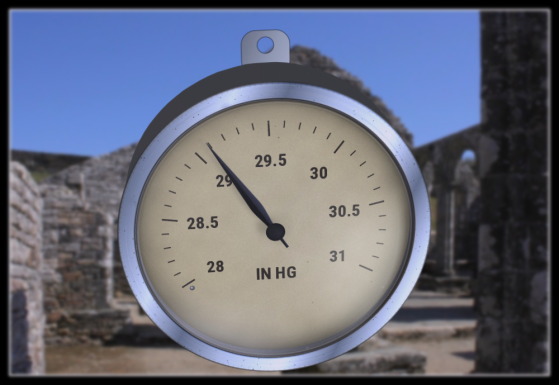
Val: 29.1
